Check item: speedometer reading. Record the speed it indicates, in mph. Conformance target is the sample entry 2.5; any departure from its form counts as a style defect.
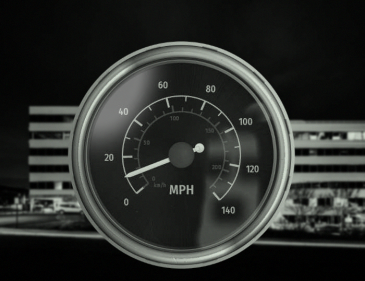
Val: 10
